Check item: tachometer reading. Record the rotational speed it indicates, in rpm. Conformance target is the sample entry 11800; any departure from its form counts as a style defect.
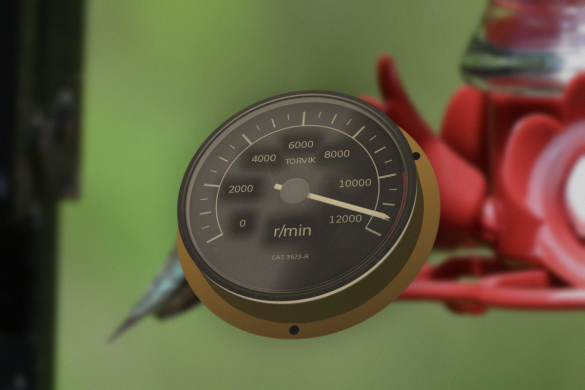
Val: 11500
